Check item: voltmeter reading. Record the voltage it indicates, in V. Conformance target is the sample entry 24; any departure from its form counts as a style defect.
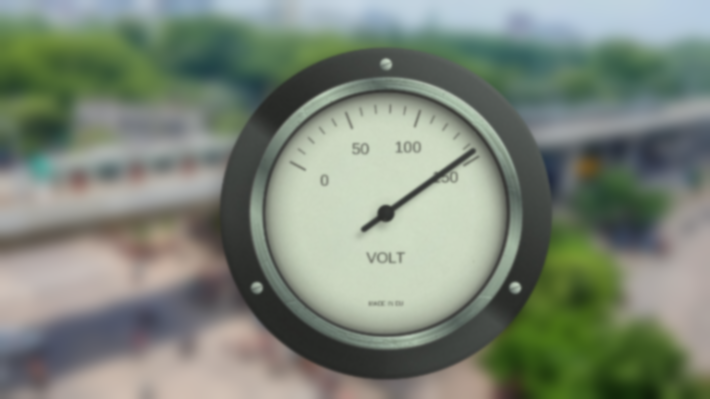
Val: 145
